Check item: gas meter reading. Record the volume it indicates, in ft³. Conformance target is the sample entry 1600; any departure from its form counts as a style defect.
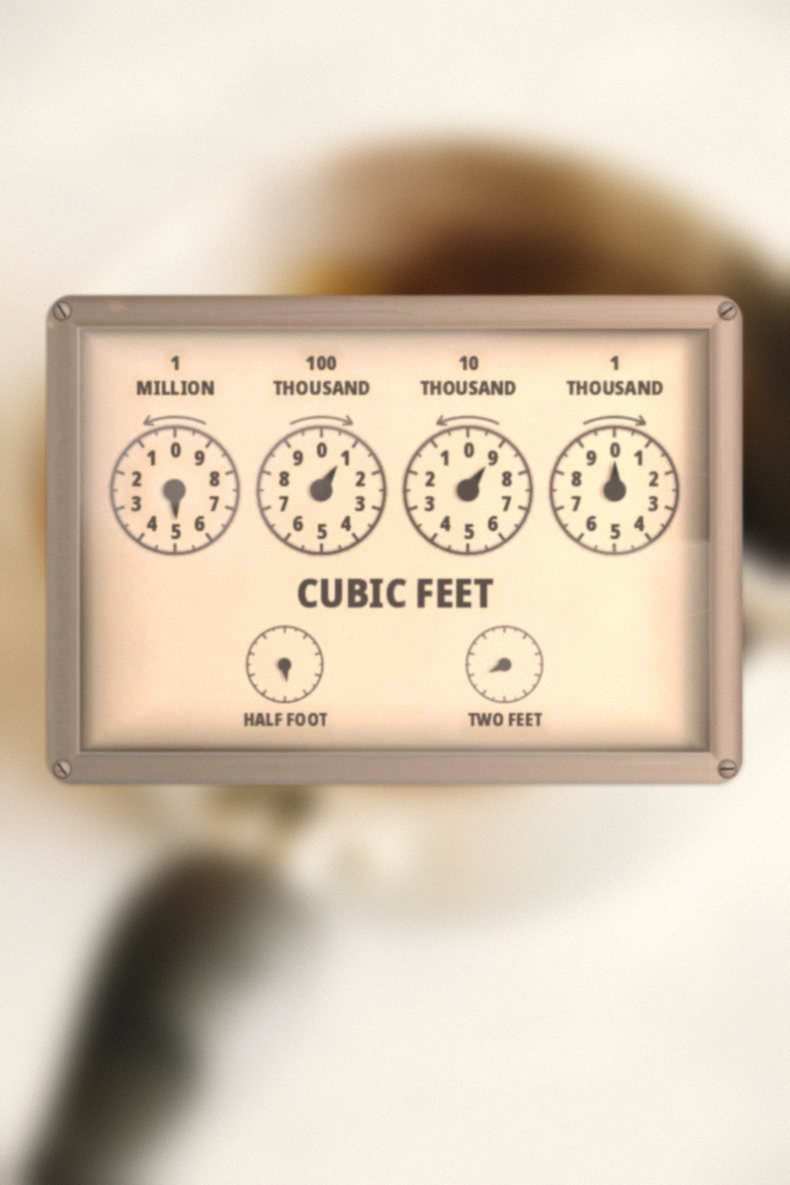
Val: 509000
